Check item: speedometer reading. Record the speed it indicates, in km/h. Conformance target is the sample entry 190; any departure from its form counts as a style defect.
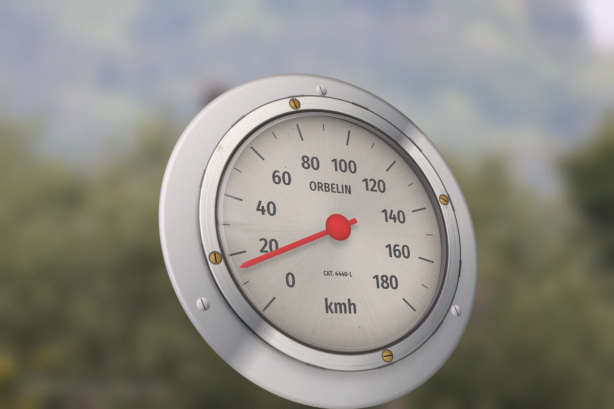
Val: 15
